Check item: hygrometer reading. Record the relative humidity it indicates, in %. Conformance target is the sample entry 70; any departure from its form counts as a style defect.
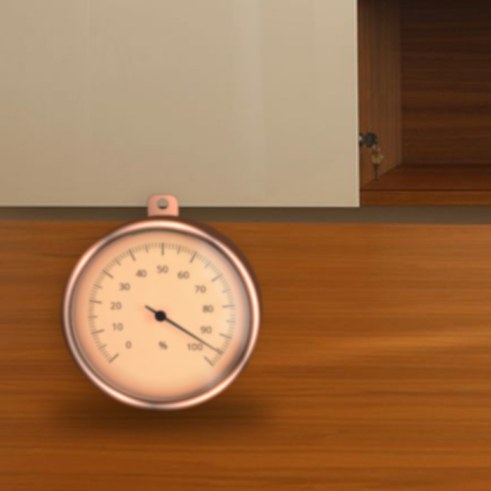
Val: 95
